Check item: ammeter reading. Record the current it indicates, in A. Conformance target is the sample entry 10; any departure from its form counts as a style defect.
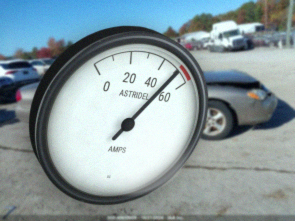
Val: 50
